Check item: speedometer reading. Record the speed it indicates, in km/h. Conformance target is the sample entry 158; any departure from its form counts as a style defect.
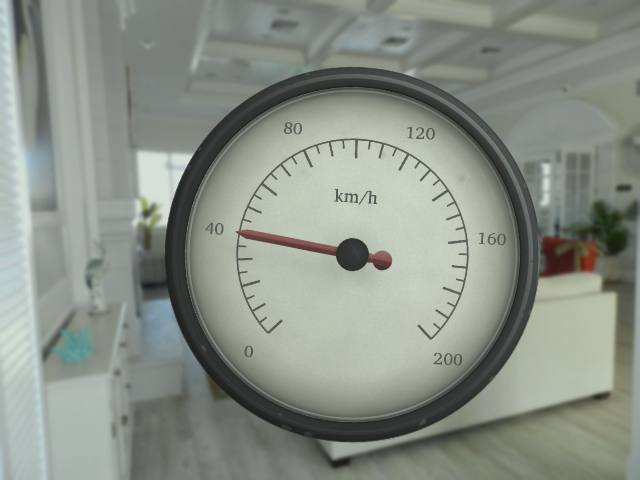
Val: 40
